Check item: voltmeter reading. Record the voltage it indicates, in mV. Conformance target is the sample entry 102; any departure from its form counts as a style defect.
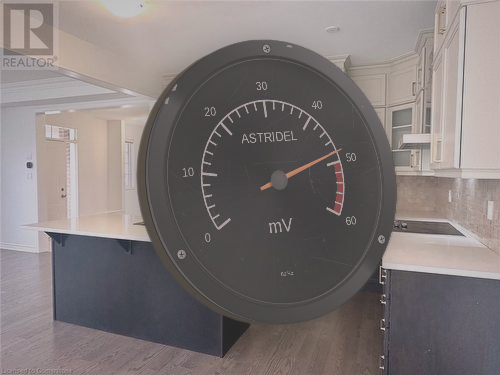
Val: 48
